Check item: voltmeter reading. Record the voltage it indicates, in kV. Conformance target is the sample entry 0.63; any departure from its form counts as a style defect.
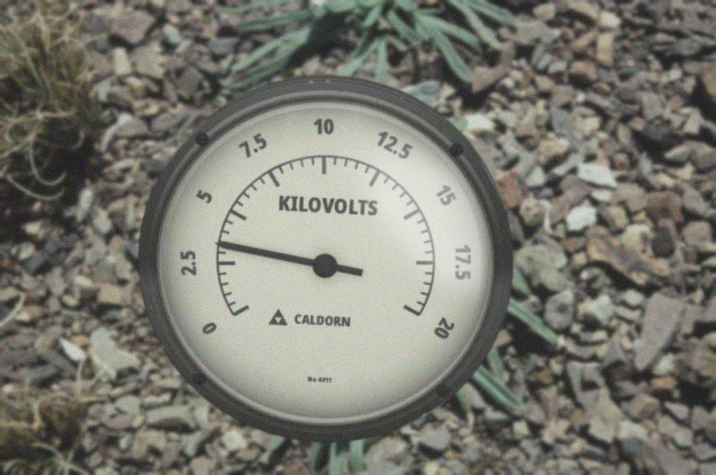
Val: 3.5
